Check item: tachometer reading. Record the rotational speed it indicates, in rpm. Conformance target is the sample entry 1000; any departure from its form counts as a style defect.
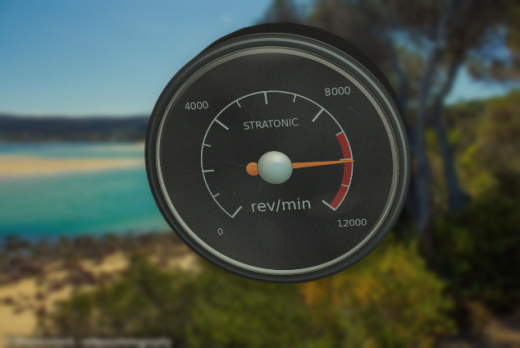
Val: 10000
